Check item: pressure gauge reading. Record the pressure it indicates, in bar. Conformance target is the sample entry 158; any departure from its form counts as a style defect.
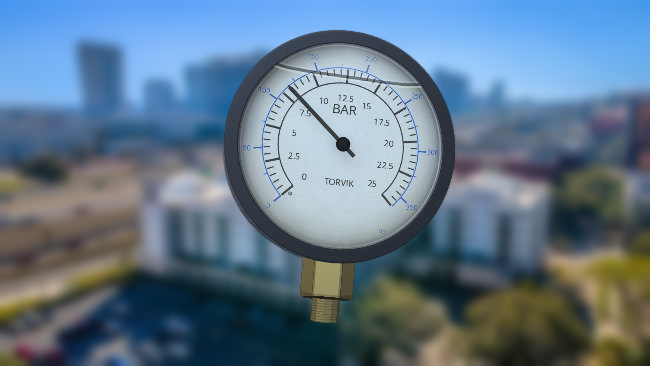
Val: 8
